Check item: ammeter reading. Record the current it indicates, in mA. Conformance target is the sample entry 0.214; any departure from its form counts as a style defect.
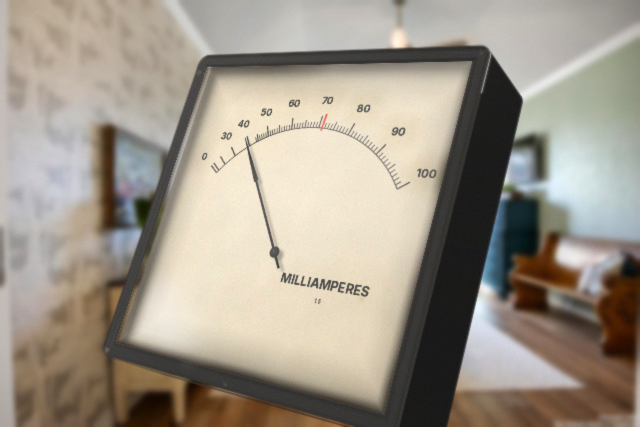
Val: 40
